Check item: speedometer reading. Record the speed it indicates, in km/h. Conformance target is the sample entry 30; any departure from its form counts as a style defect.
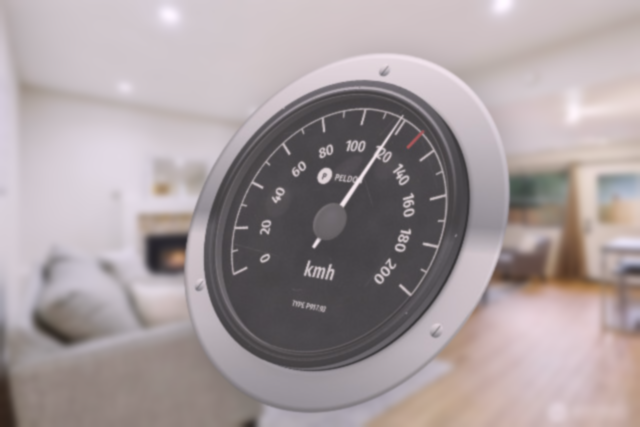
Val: 120
